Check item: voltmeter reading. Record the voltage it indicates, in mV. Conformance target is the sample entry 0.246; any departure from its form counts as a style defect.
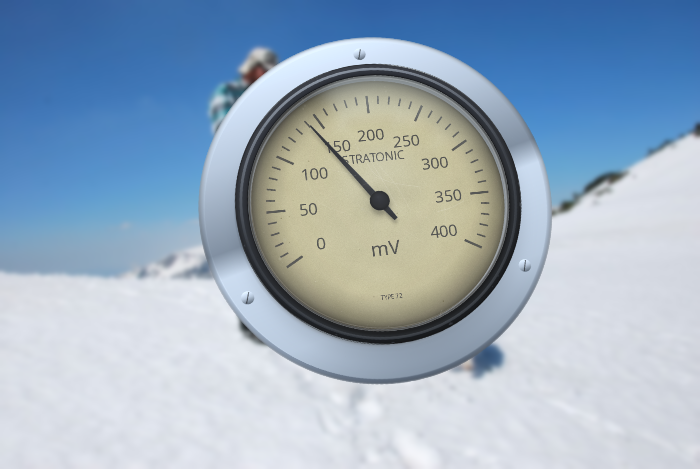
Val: 140
